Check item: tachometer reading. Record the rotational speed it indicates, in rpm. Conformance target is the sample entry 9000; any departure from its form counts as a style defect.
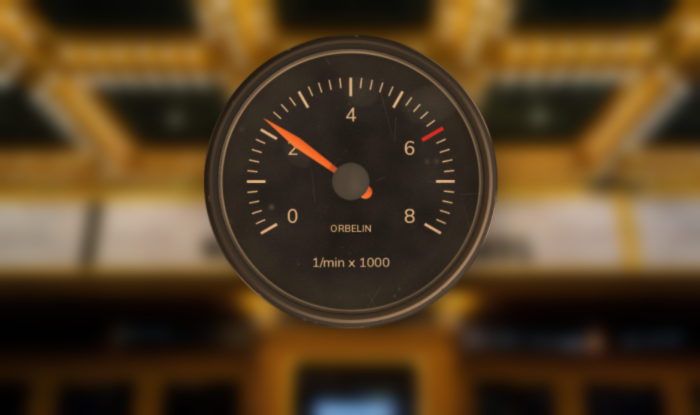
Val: 2200
